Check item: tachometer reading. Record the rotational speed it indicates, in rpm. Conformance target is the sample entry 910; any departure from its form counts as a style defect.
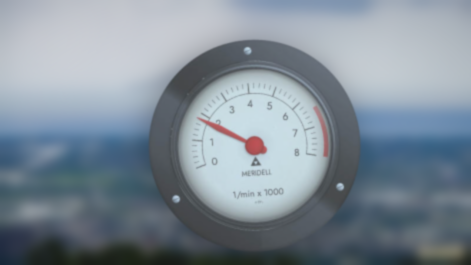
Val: 1800
